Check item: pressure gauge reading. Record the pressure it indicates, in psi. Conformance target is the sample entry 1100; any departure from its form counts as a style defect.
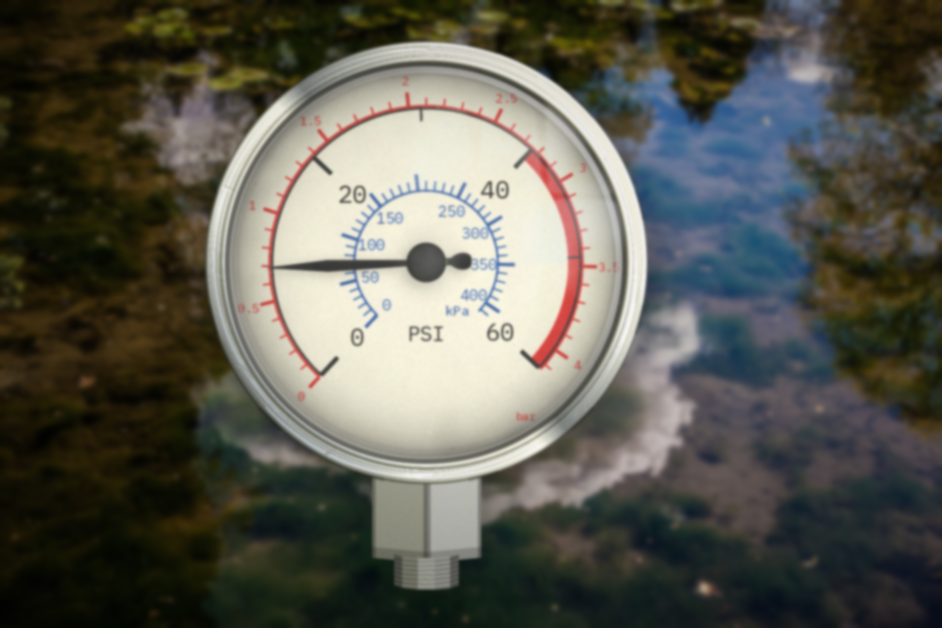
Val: 10
